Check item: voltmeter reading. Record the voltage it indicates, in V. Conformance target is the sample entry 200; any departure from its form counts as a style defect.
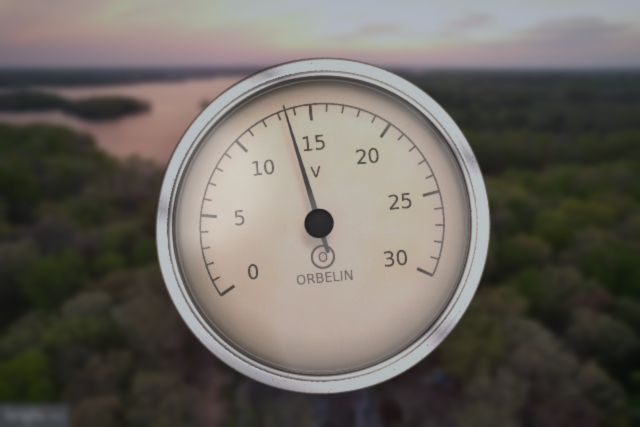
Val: 13.5
